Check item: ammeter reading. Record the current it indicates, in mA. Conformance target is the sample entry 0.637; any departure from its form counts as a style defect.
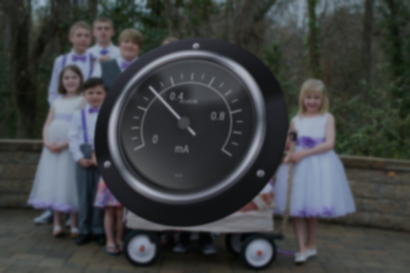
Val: 0.3
